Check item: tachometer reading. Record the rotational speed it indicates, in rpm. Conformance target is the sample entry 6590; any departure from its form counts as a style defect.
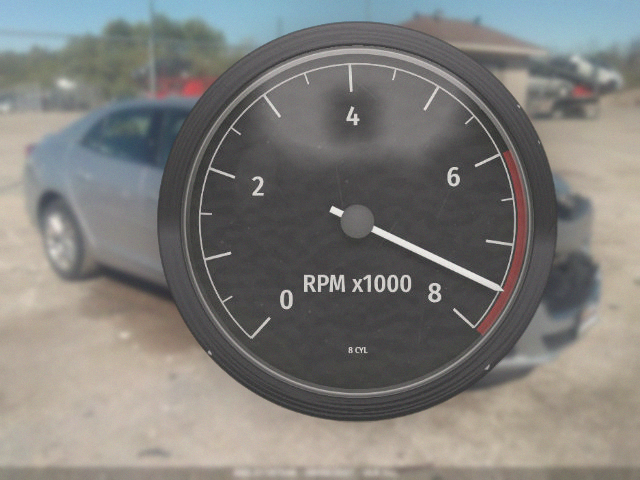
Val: 7500
